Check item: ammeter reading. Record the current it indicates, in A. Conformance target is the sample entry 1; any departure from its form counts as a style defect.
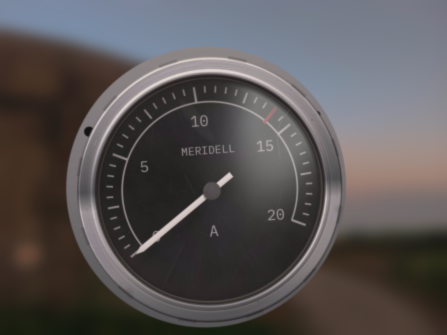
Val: 0
